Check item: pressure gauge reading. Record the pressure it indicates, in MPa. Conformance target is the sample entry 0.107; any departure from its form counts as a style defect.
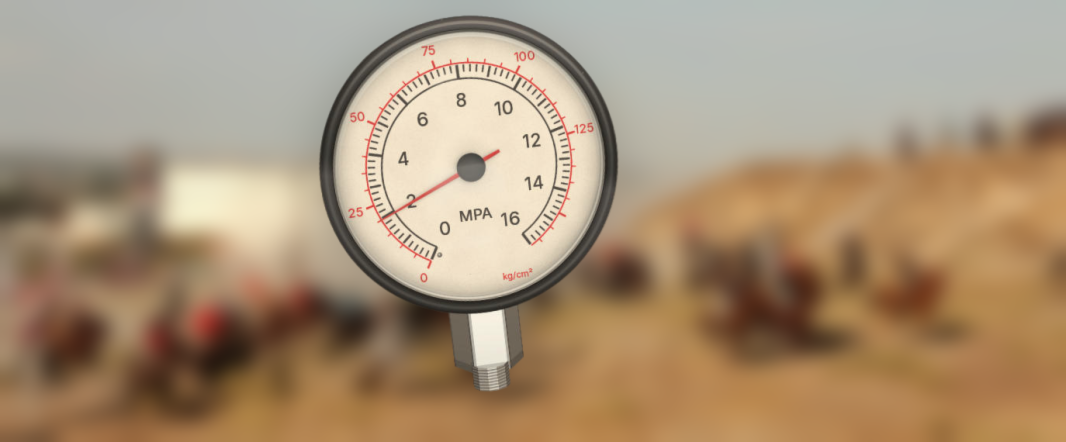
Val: 2
